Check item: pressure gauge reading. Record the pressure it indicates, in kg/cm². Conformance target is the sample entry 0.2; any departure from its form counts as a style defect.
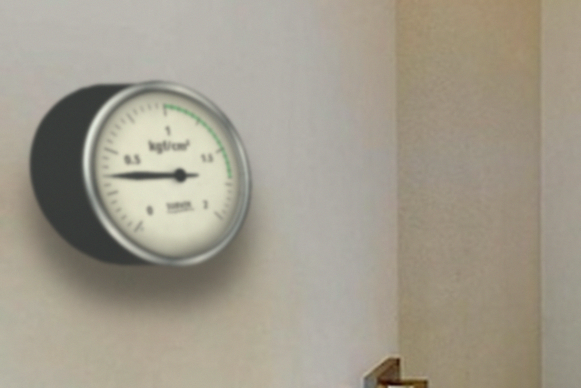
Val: 0.35
